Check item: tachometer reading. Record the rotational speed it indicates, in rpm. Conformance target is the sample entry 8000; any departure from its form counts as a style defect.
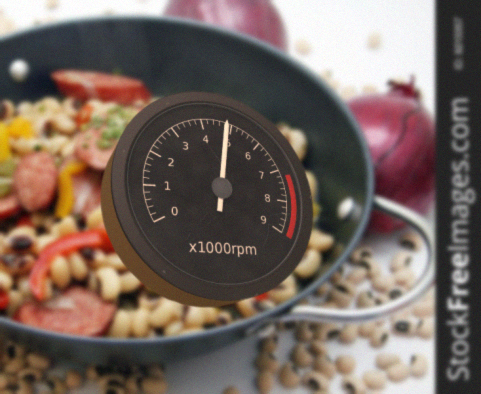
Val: 4800
